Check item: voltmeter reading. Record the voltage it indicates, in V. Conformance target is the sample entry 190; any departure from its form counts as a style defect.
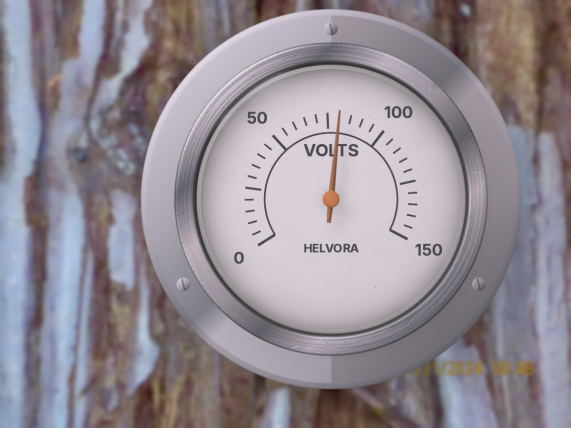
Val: 80
